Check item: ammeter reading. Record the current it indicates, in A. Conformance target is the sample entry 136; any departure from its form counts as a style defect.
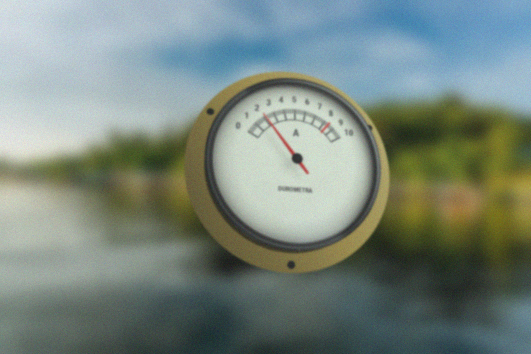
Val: 2
